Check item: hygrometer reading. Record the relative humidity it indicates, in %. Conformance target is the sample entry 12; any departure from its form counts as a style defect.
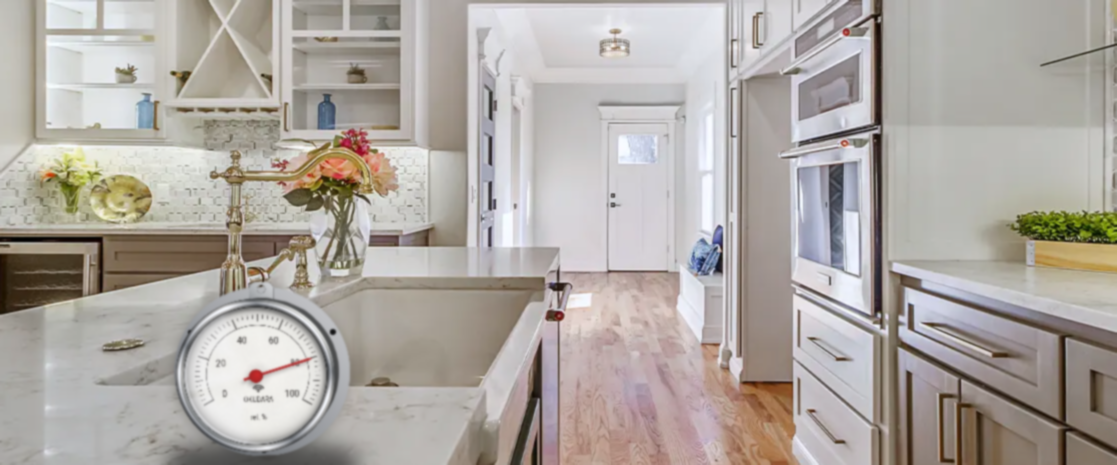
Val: 80
